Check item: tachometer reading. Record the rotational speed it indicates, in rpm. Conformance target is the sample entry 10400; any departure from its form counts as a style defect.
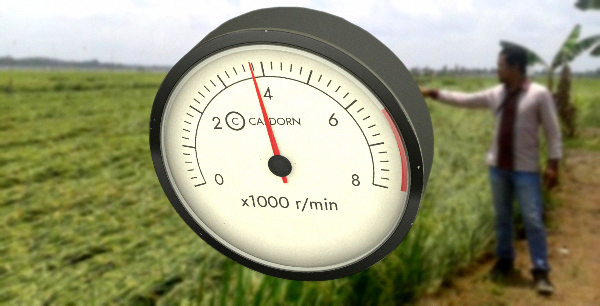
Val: 3800
